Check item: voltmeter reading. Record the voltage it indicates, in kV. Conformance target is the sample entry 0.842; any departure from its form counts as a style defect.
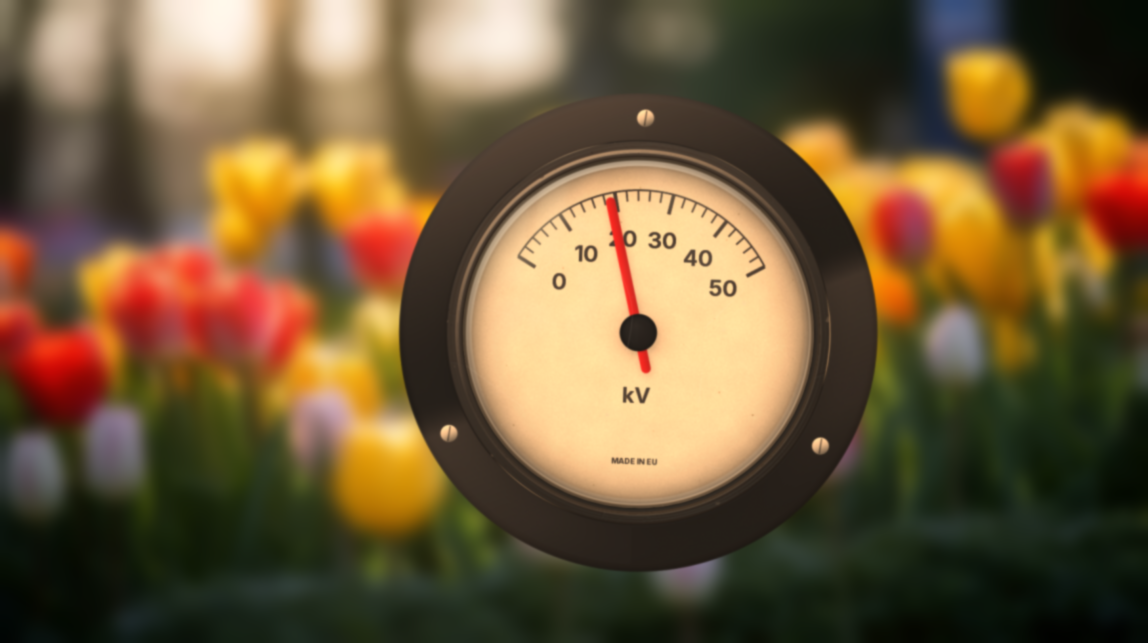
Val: 19
